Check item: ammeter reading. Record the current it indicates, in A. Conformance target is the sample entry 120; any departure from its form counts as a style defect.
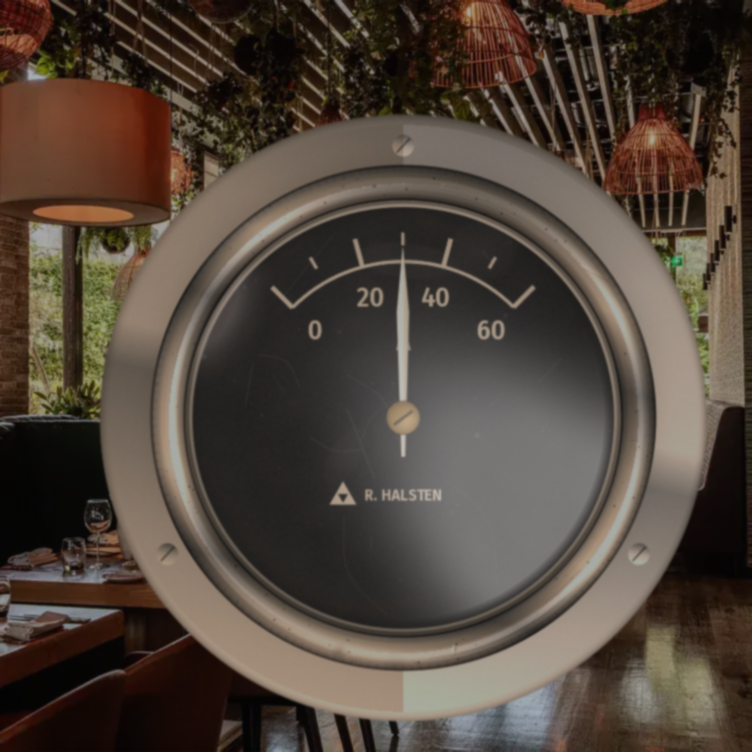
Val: 30
